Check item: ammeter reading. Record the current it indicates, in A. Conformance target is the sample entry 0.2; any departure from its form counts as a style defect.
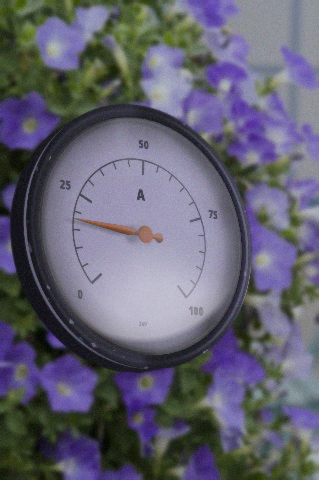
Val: 17.5
